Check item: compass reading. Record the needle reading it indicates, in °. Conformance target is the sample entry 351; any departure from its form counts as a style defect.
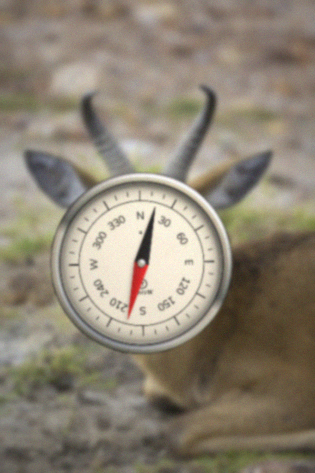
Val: 195
